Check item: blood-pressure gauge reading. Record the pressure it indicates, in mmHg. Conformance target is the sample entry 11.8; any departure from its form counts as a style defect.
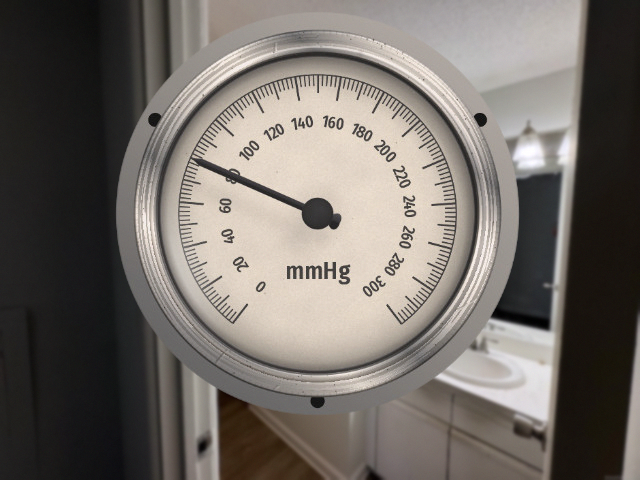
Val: 80
